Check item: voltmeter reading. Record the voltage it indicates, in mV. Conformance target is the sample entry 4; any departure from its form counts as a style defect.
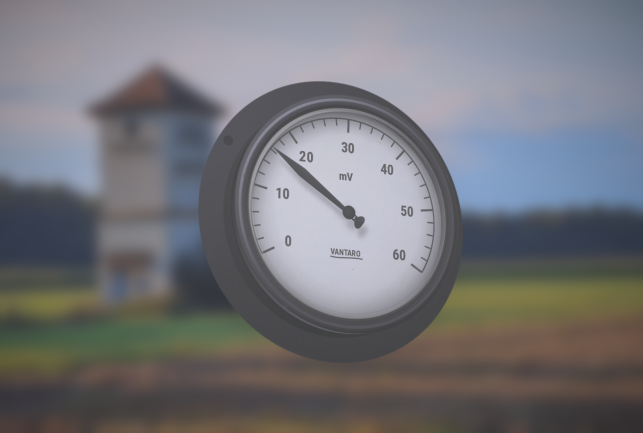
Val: 16
